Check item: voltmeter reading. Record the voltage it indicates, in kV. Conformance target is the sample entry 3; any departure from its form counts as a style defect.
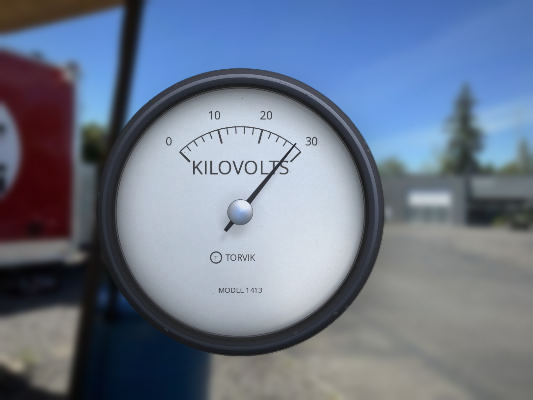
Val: 28
